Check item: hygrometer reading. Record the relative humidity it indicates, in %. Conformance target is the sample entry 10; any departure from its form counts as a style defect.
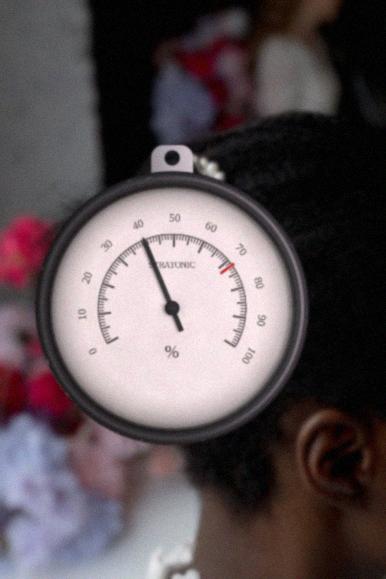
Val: 40
